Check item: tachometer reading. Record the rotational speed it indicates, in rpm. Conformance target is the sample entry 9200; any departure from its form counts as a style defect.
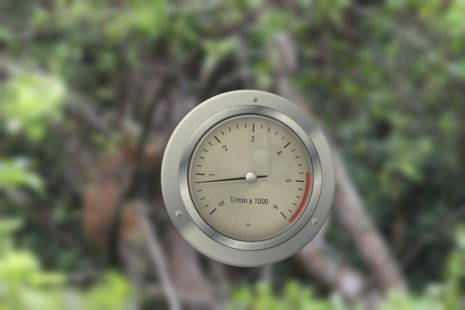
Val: 800
